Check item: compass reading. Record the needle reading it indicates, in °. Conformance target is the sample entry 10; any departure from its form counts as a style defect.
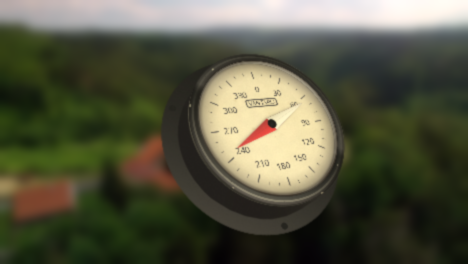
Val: 245
